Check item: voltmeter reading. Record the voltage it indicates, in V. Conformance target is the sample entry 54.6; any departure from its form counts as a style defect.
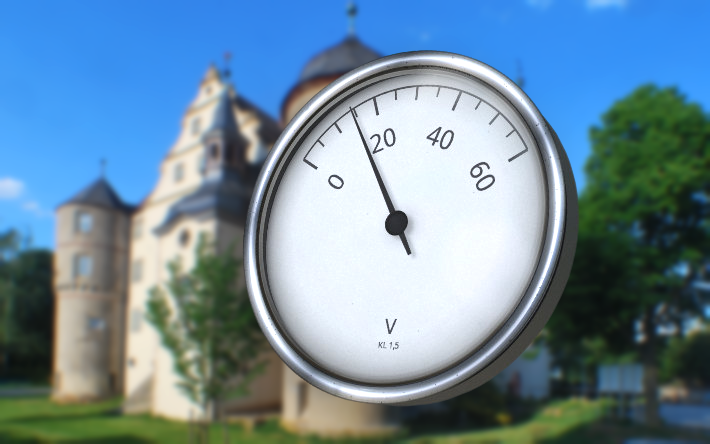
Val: 15
